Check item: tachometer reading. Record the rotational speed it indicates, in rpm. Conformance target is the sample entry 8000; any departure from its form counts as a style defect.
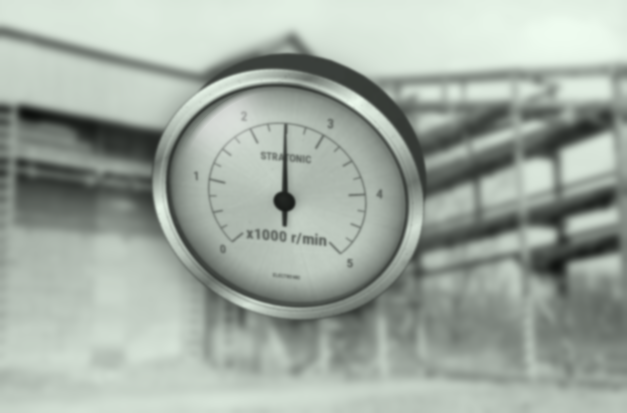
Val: 2500
